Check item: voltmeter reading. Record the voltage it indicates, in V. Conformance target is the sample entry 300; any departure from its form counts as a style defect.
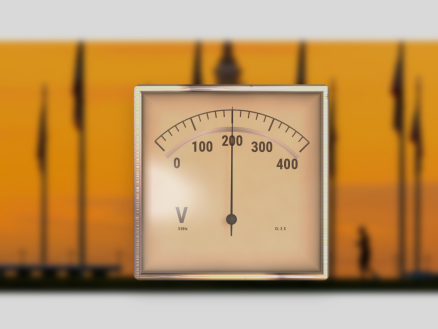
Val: 200
